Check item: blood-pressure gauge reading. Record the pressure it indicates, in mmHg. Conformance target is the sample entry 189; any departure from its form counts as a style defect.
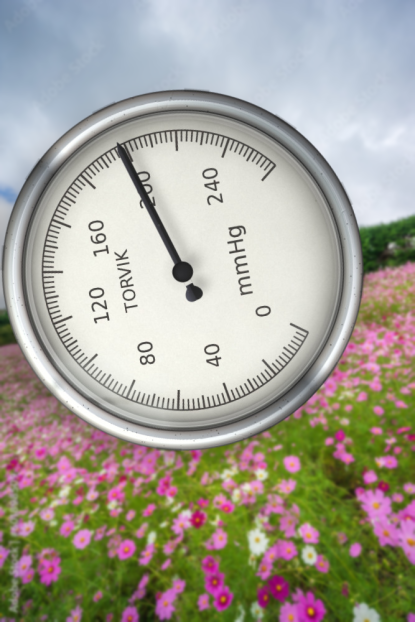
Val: 198
